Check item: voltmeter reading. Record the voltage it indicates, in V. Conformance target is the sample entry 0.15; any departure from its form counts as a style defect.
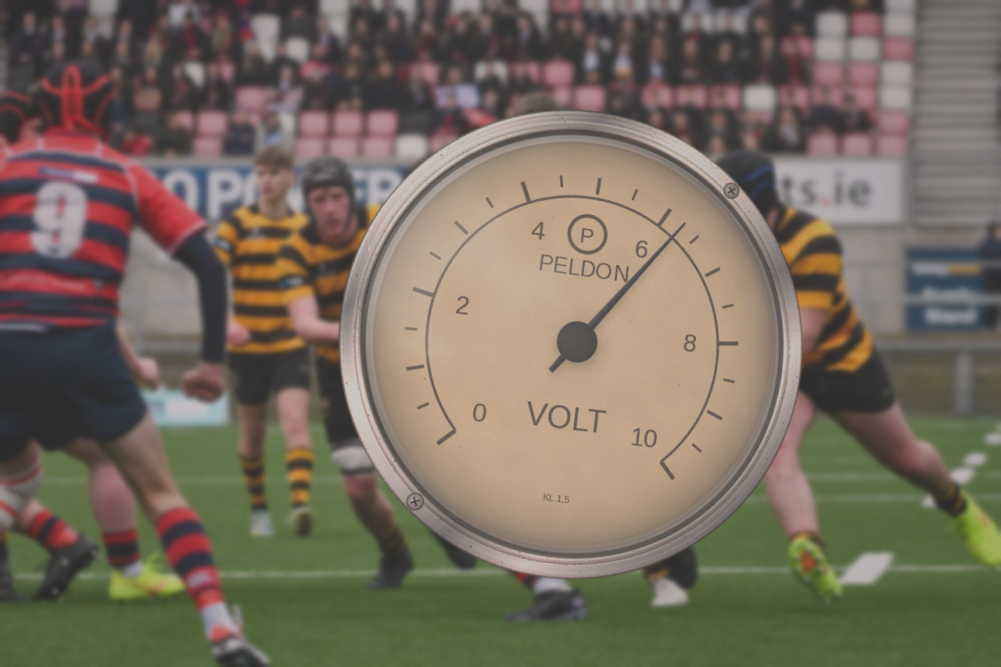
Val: 6.25
